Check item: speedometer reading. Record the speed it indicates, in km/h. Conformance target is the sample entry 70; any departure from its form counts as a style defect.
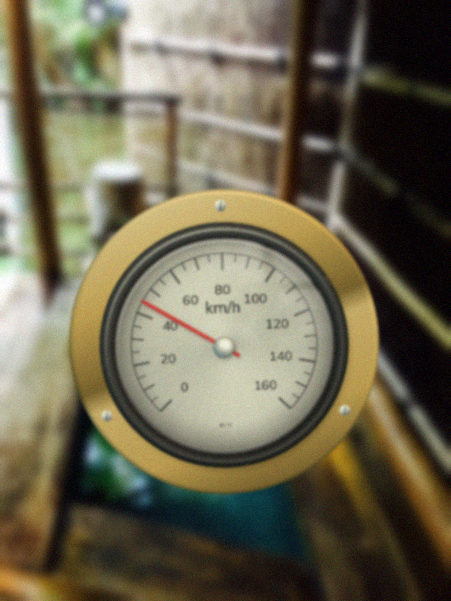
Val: 45
